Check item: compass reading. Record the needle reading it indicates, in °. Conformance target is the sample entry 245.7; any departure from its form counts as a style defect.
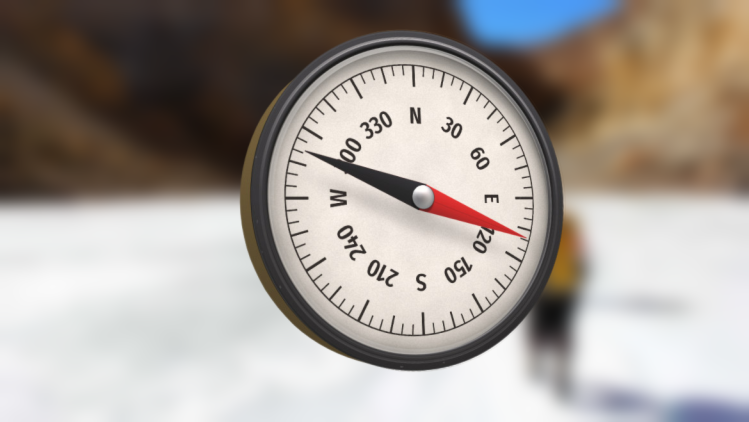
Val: 110
